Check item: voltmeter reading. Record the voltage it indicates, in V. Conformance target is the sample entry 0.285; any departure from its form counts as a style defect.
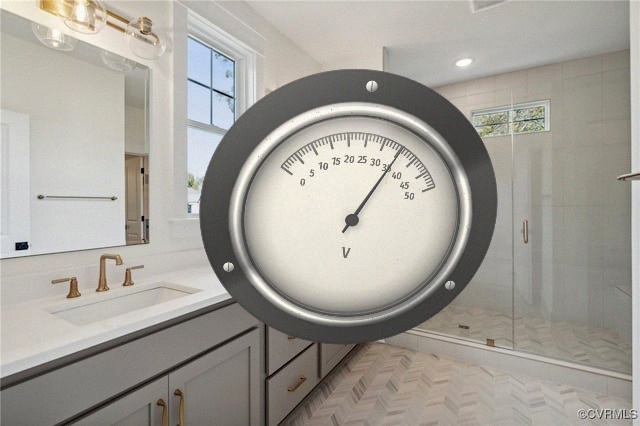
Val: 35
